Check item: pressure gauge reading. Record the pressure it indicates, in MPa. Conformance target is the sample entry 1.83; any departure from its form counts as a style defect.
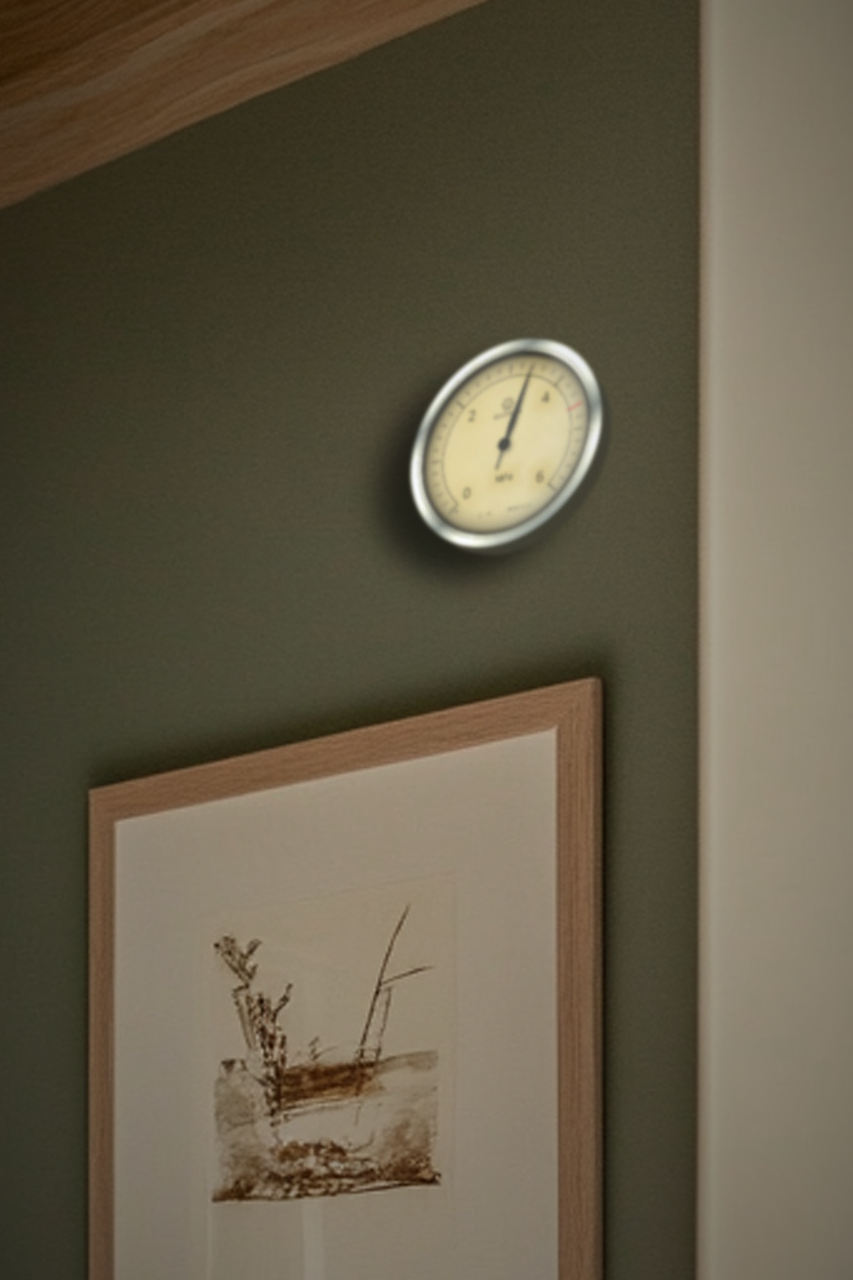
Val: 3.4
